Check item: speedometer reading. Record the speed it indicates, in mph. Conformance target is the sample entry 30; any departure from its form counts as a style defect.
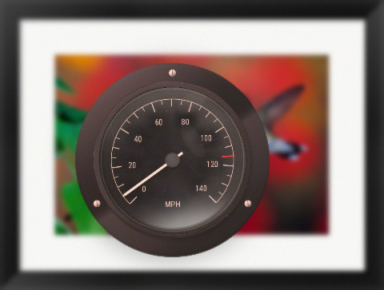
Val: 5
